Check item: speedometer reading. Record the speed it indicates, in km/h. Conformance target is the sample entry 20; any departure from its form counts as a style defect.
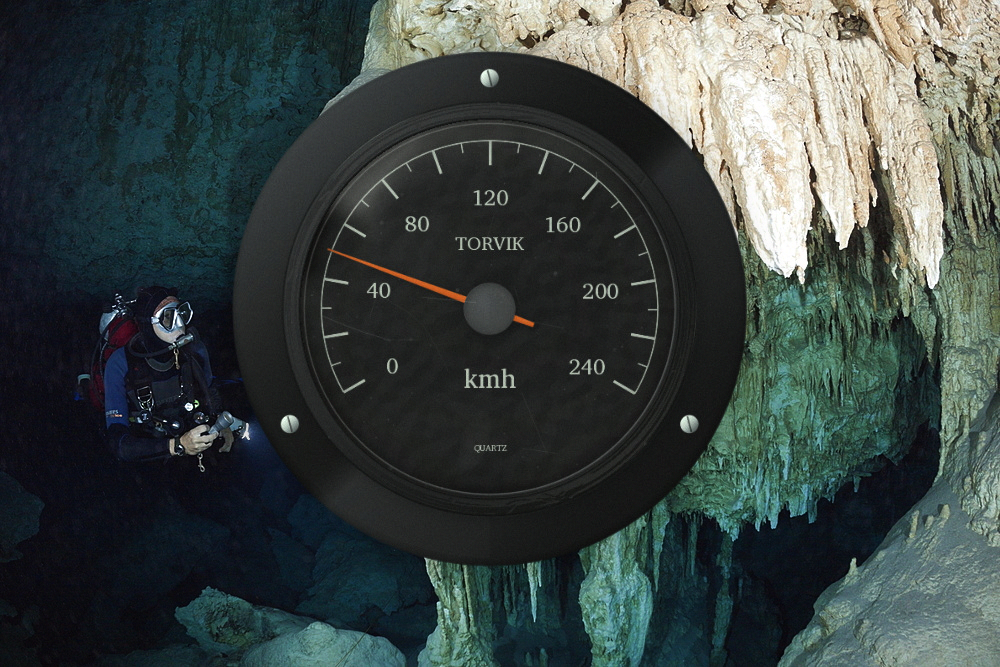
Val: 50
